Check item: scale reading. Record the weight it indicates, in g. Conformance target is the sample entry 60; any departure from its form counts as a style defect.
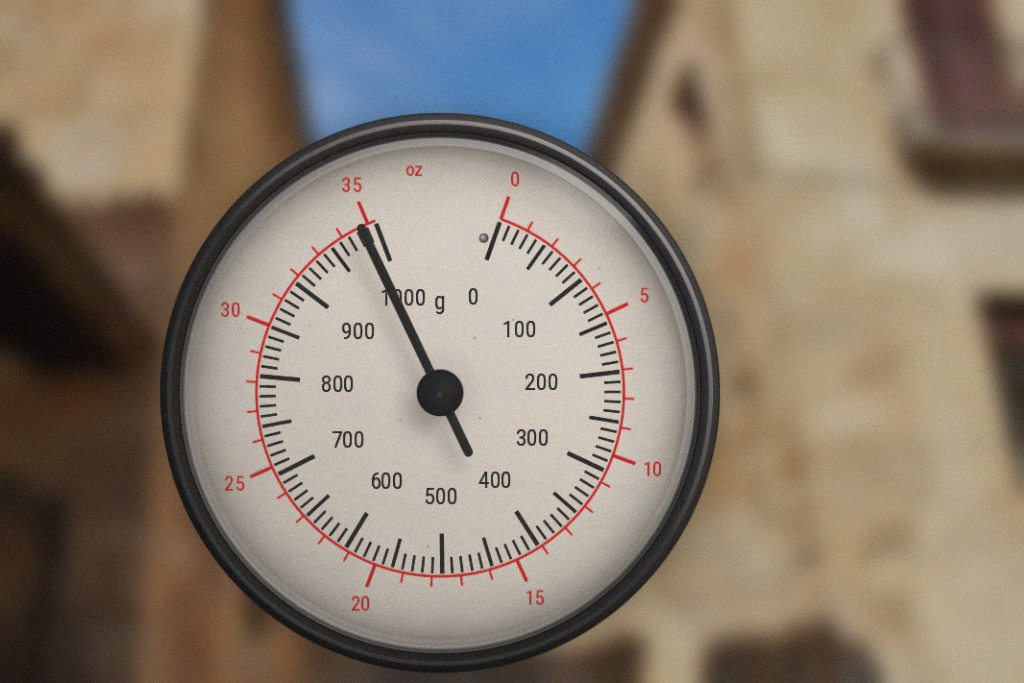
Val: 985
